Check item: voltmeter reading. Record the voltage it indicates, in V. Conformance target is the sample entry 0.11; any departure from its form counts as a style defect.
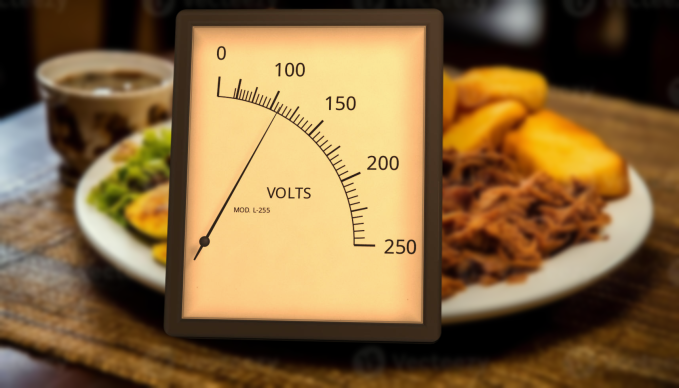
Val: 110
